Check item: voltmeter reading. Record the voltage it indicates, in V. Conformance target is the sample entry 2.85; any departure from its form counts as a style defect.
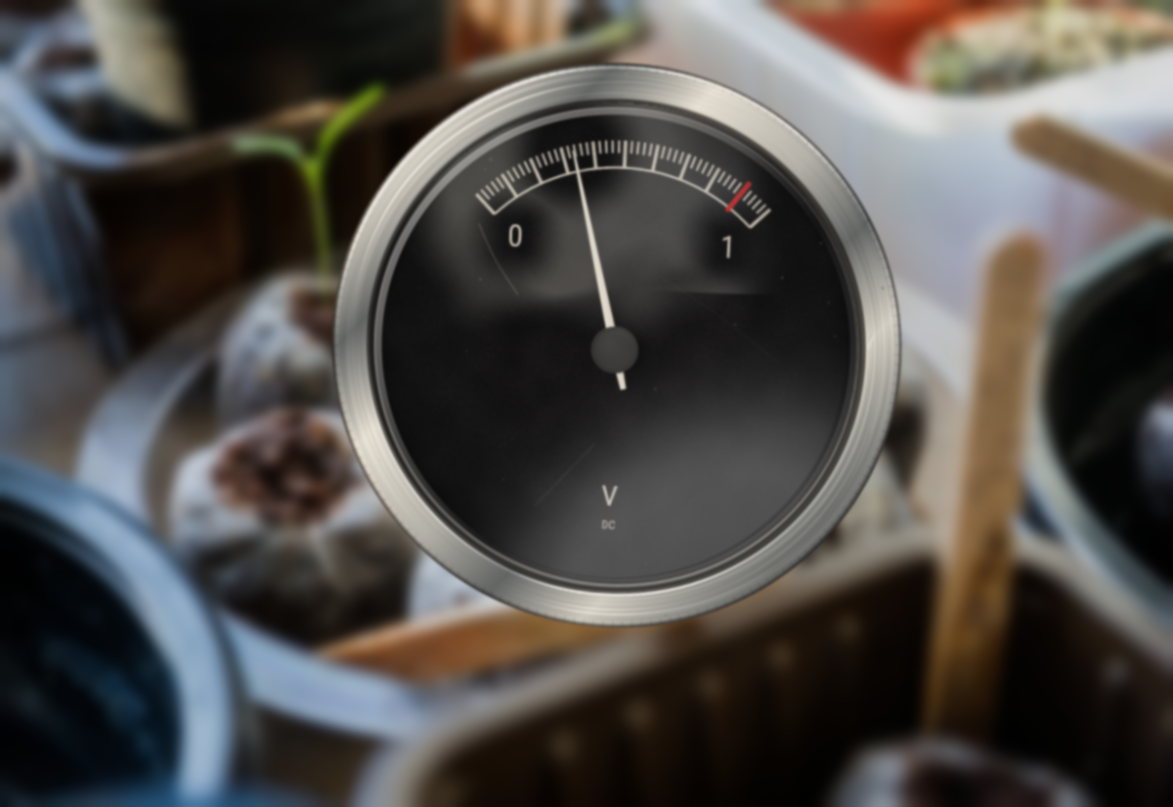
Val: 0.34
